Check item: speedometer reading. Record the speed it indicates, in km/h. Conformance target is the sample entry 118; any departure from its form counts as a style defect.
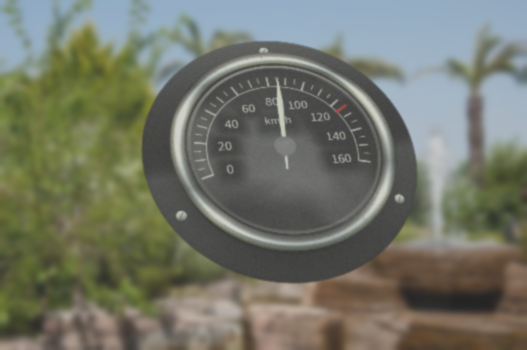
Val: 85
